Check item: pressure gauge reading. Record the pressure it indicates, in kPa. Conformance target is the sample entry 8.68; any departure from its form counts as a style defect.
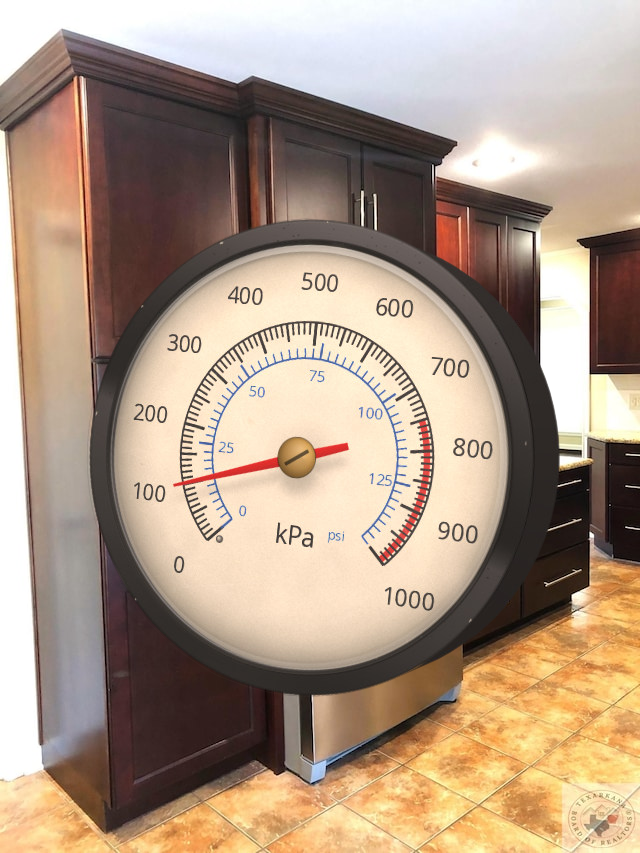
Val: 100
